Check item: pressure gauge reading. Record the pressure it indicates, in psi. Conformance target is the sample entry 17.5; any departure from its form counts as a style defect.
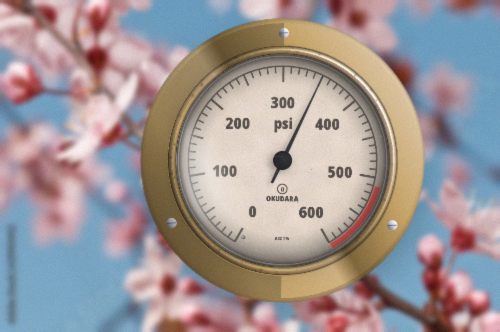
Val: 350
